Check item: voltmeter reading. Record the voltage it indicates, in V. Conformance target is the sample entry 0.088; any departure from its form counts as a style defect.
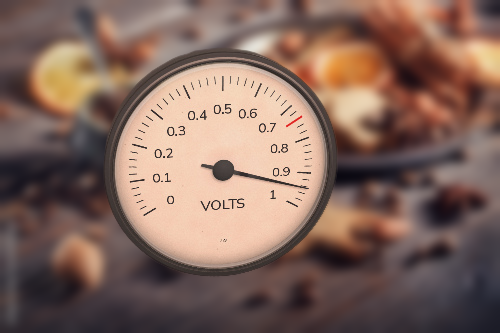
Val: 0.94
